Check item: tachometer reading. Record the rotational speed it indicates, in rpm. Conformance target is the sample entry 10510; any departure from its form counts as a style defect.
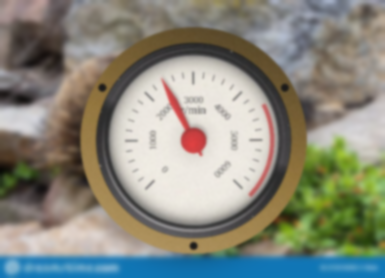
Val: 2400
